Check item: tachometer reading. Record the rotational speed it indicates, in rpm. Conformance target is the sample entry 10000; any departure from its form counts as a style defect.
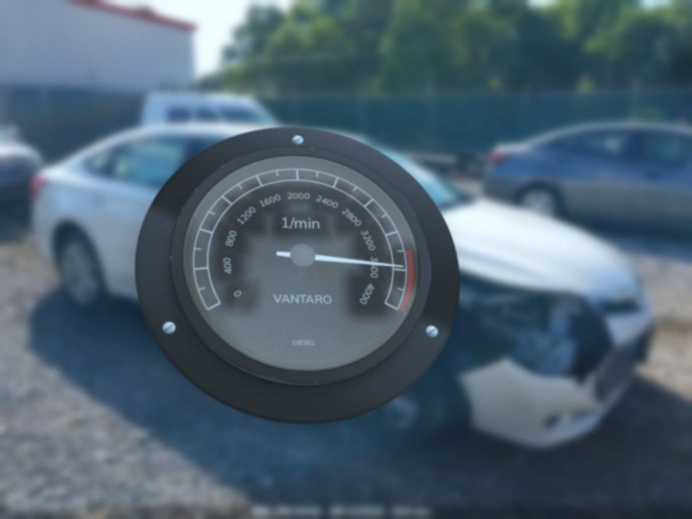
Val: 3600
